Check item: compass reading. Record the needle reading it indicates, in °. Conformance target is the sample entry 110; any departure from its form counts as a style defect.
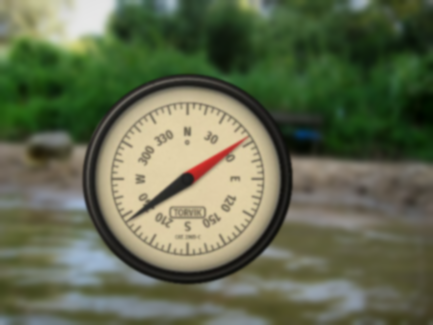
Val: 55
